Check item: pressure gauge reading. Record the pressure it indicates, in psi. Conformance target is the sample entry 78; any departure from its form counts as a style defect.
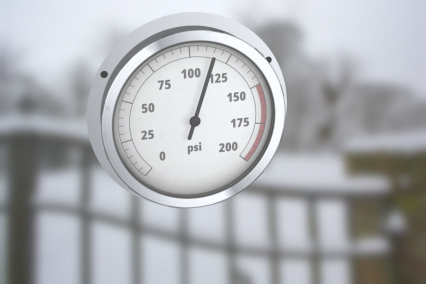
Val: 115
